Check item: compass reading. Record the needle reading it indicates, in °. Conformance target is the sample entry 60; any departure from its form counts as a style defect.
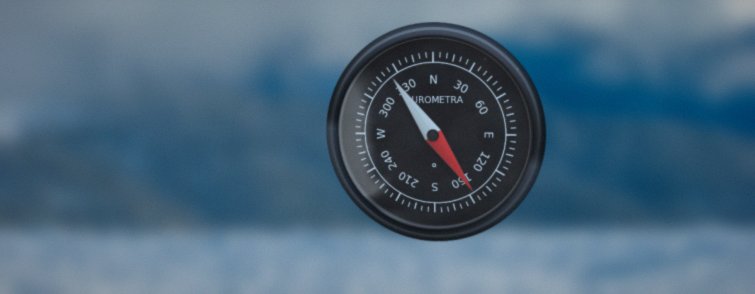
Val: 145
